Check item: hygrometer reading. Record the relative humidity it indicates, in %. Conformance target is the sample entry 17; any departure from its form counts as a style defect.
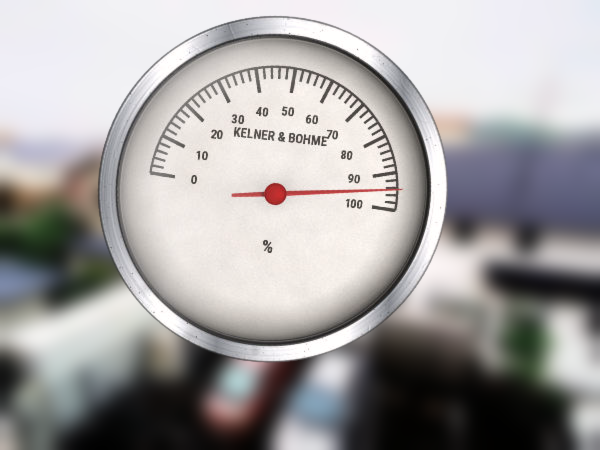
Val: 94
